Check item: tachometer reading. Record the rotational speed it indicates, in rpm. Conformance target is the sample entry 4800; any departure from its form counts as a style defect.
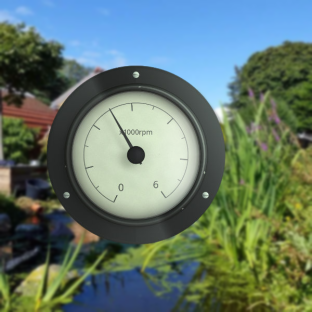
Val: 2500
